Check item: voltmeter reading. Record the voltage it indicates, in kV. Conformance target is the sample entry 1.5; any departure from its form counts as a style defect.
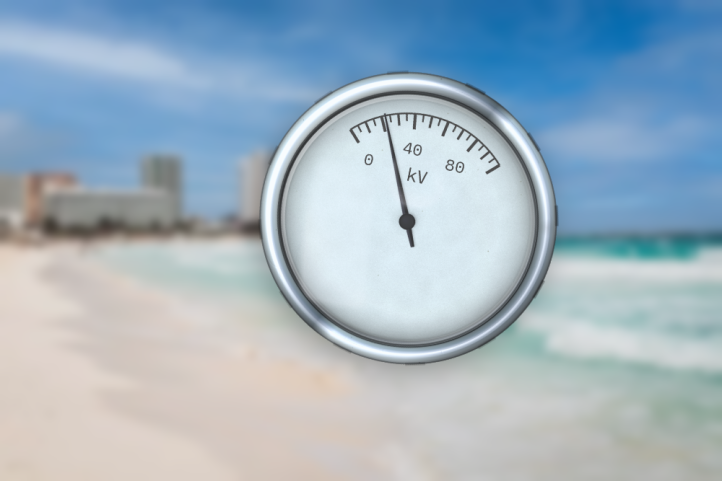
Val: 22.5
